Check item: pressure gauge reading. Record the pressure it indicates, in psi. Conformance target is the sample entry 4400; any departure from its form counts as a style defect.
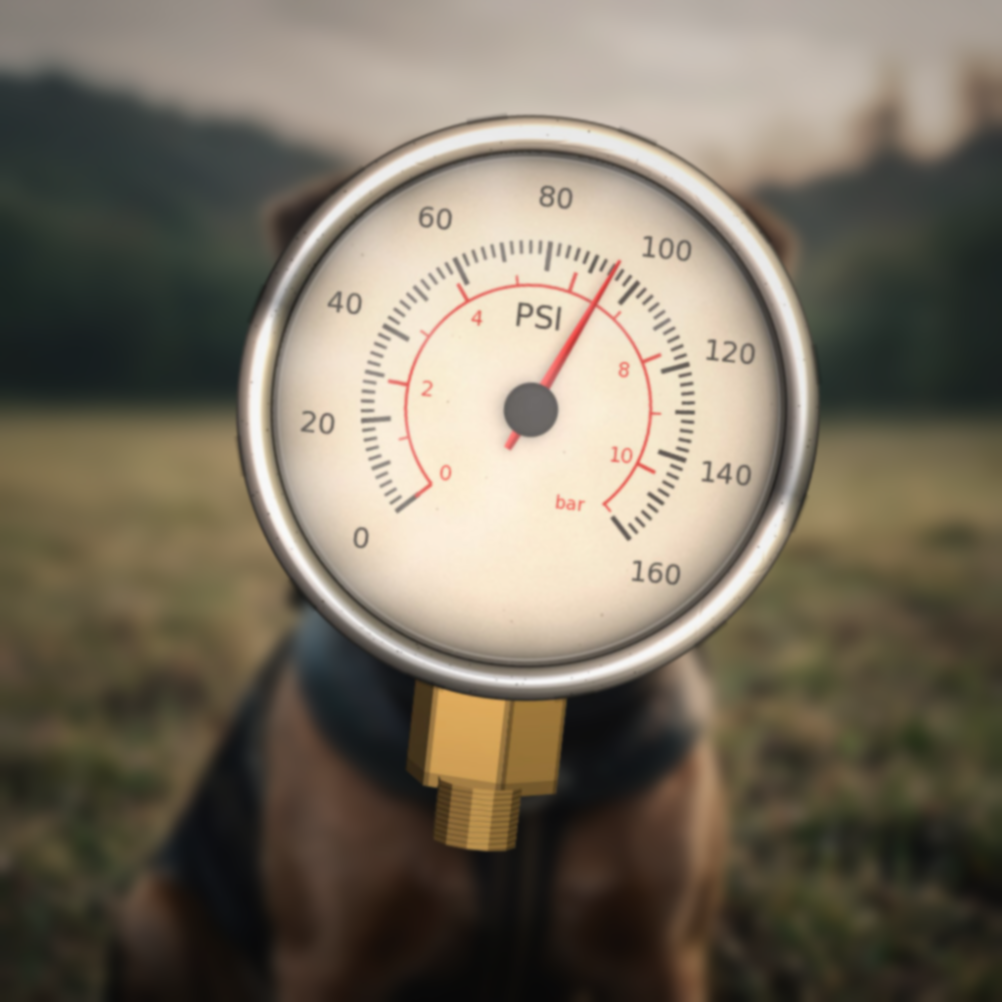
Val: 94
